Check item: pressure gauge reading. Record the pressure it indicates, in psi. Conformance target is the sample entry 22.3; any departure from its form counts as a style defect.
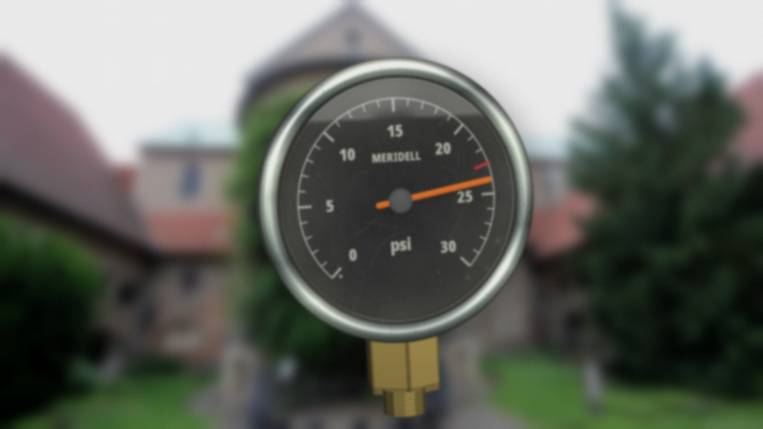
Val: 24
